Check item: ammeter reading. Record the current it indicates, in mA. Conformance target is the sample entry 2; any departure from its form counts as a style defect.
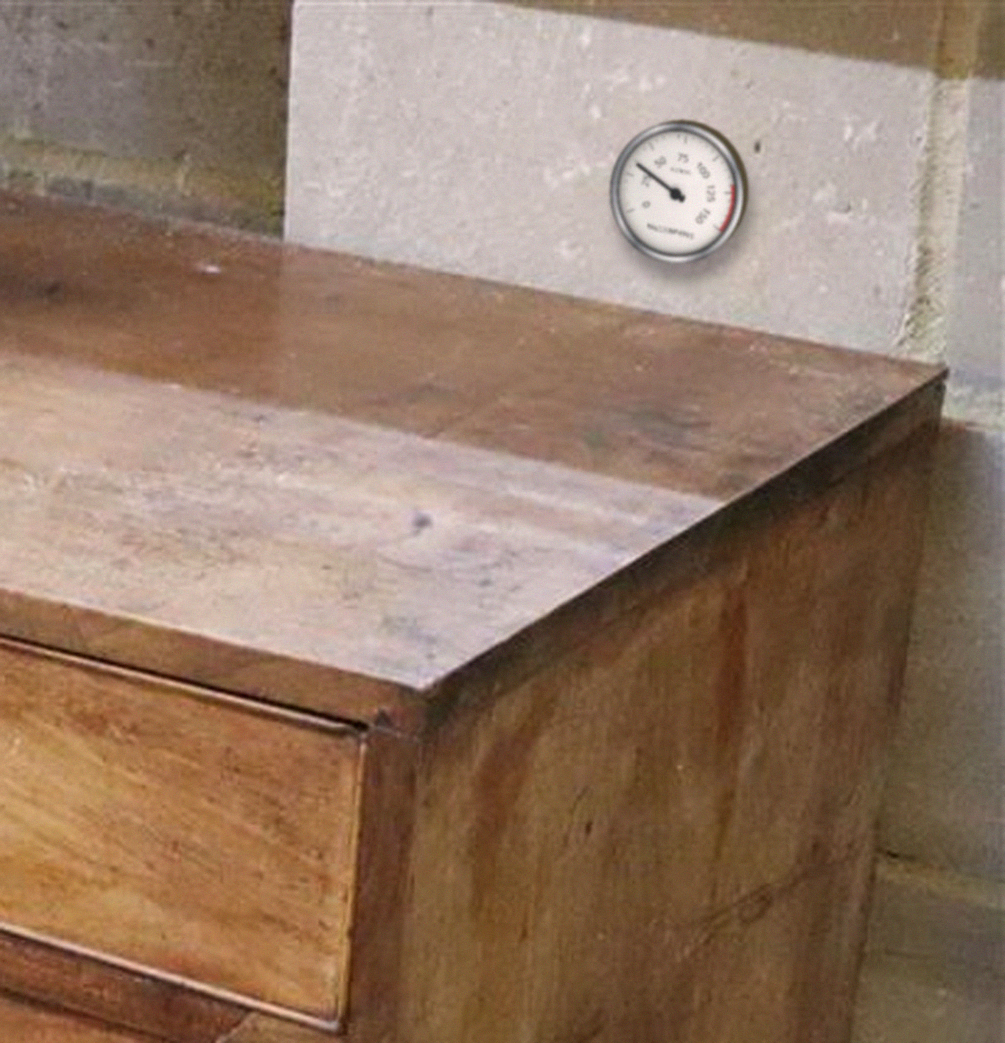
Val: 35
